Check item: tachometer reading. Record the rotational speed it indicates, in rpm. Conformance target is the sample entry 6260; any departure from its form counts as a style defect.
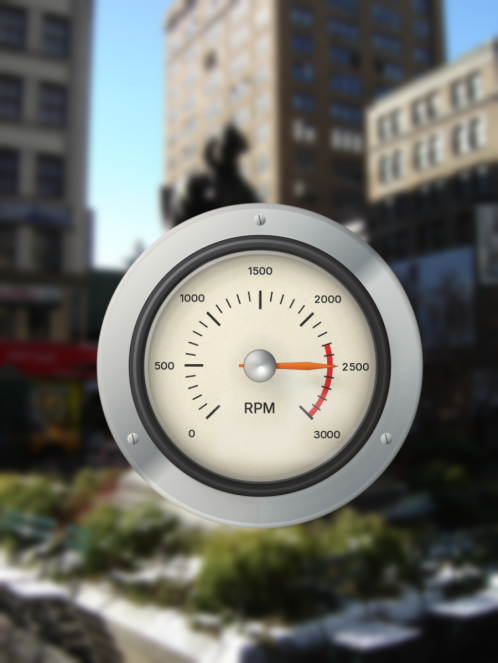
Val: 2500
